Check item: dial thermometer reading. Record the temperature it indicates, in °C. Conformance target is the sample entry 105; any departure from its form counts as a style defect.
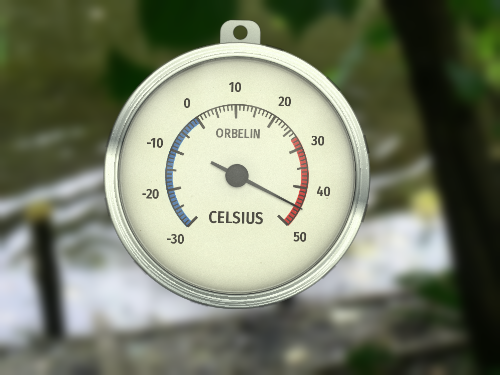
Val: 45
